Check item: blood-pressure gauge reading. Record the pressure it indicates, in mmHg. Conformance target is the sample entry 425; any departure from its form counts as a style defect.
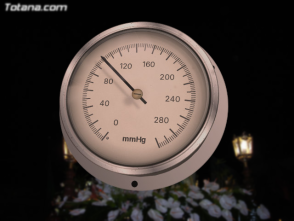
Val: 100
